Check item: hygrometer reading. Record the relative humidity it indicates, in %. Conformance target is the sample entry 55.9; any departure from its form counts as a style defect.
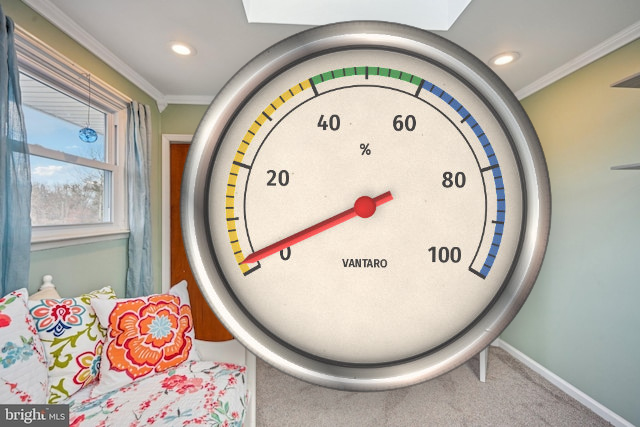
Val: 2
